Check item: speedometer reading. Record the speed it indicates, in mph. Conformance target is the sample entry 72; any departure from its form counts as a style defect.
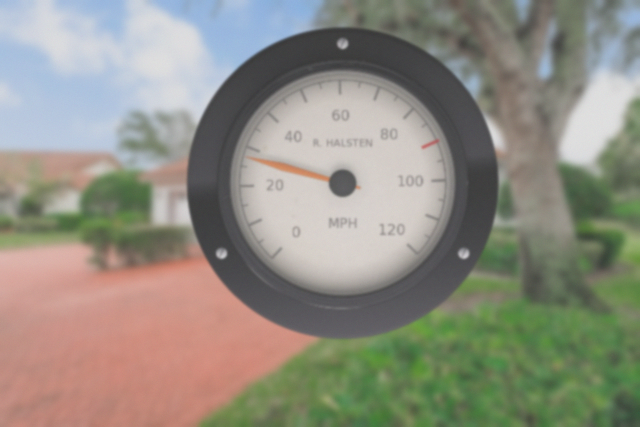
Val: 27.5
